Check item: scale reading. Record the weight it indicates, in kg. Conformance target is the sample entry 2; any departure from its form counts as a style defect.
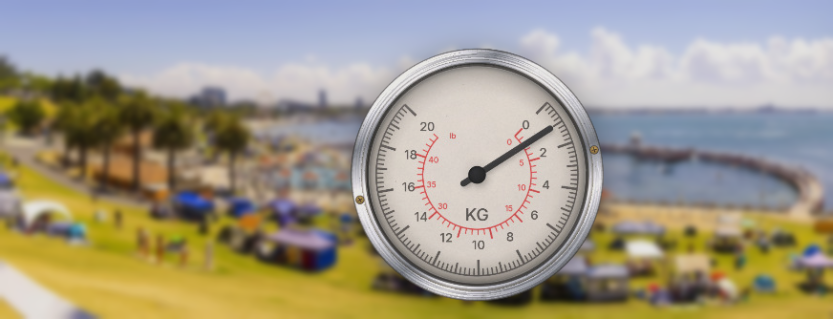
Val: 1
